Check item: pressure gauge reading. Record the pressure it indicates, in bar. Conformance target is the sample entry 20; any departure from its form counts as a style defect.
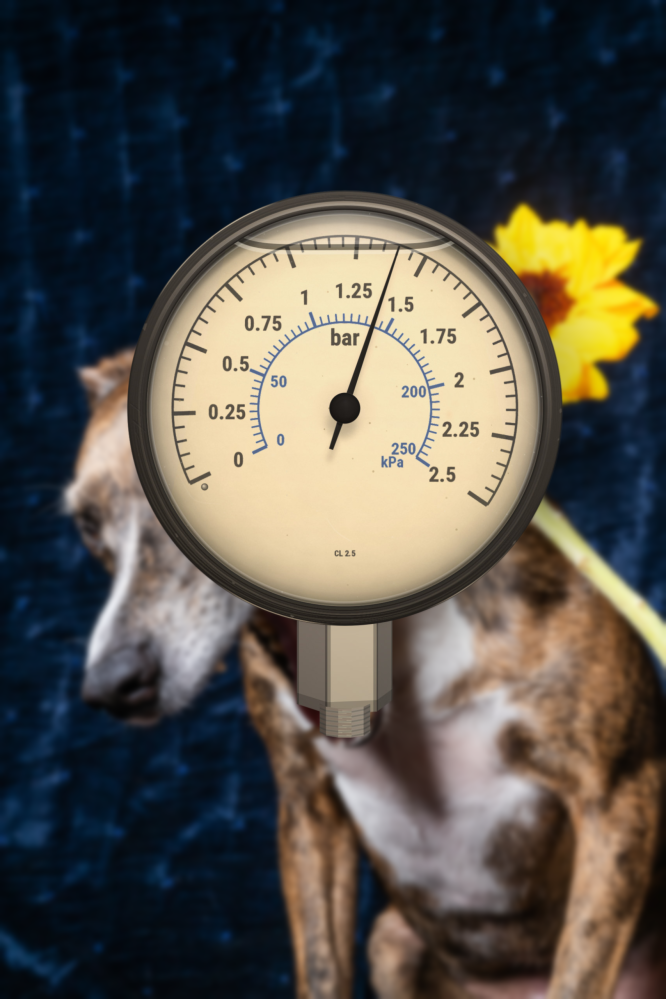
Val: 1.4
